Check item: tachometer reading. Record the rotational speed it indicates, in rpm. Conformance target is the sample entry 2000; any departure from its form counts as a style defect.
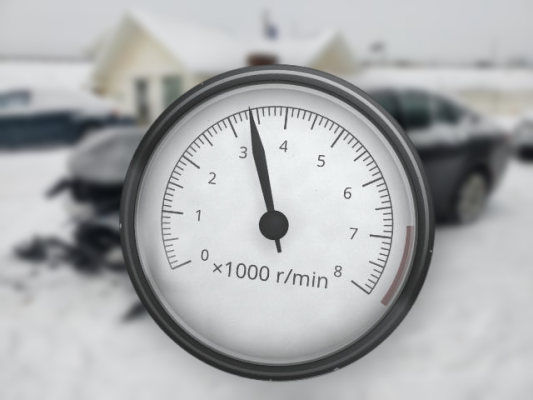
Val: 3400
